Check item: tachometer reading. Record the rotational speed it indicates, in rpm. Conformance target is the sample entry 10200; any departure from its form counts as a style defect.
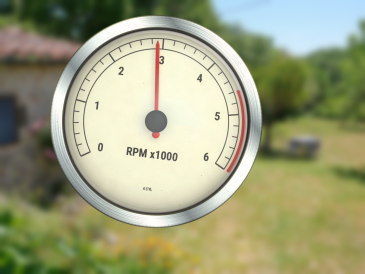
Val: 2900
